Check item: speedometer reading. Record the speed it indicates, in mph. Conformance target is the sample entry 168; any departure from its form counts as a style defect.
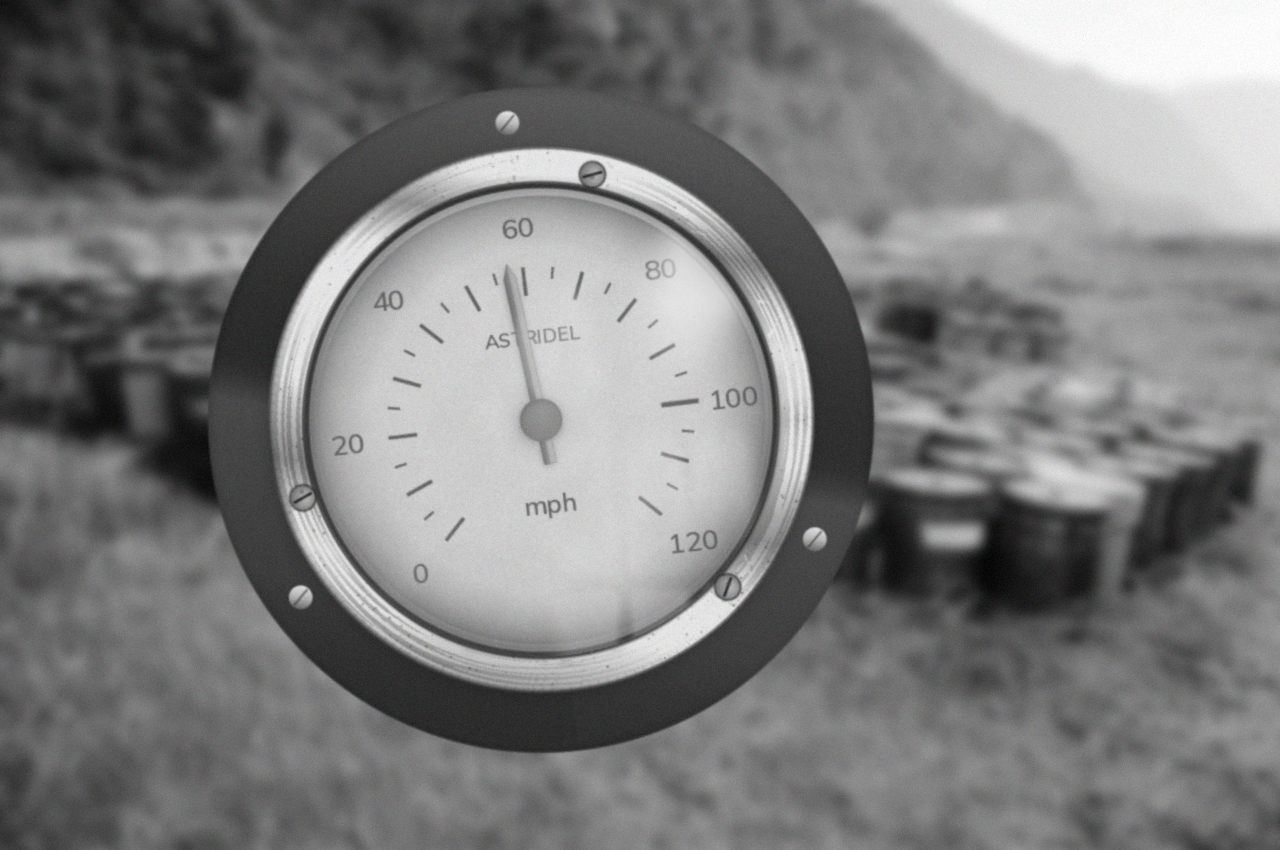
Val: 57.5
